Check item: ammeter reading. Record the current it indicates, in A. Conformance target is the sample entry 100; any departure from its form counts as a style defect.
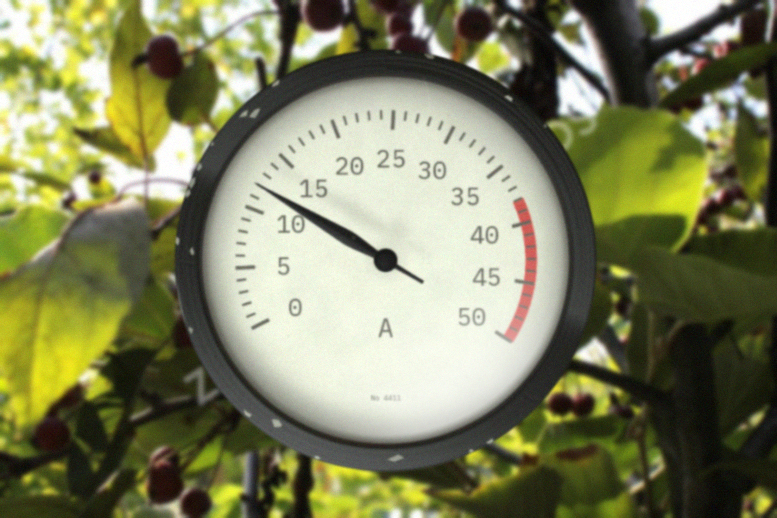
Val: 12
